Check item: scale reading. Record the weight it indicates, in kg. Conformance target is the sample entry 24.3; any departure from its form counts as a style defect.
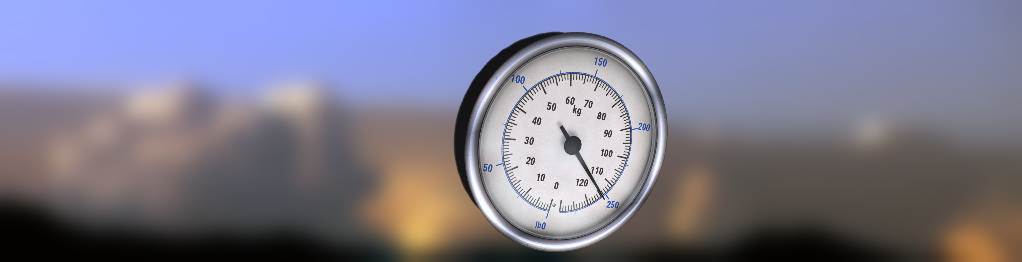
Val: 115
